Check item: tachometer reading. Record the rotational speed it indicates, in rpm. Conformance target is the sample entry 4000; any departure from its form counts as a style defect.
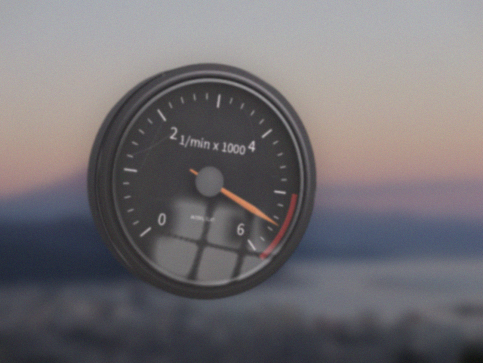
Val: 5500
